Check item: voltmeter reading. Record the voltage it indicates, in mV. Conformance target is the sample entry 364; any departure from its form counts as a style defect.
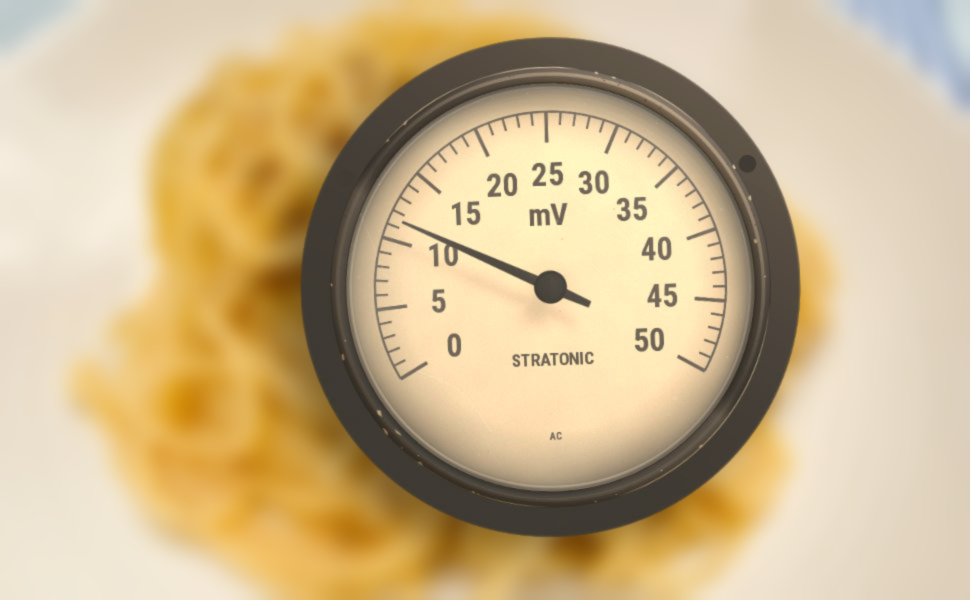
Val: 11.5
